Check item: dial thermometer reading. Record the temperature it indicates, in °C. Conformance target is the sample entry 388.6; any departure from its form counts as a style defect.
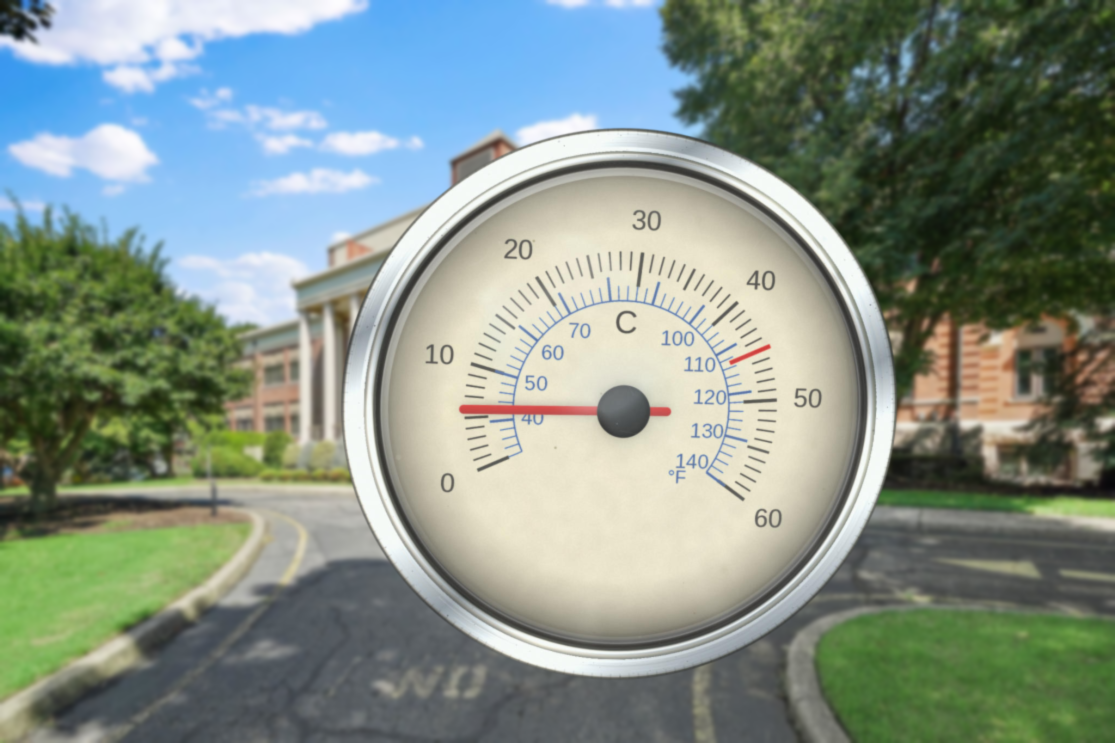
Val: 6
